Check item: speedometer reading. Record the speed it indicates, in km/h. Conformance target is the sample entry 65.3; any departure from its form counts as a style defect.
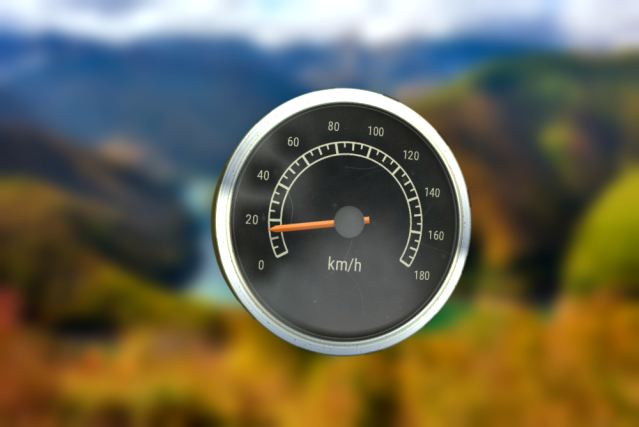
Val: 15
